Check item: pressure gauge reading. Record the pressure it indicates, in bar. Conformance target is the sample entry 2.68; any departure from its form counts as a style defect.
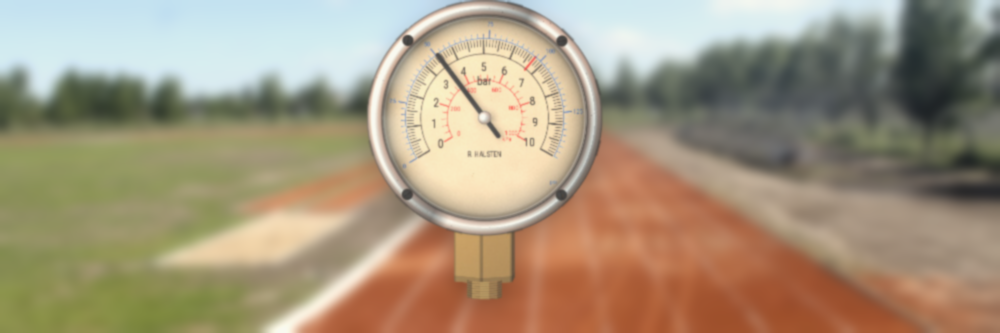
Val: 3.5
